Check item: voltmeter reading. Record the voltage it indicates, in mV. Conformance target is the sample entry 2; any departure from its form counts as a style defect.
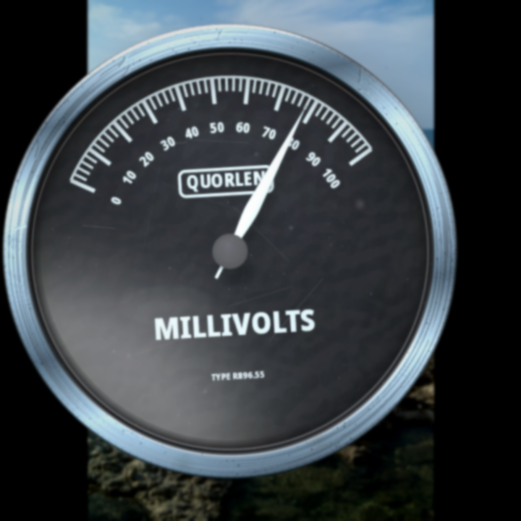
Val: 78
